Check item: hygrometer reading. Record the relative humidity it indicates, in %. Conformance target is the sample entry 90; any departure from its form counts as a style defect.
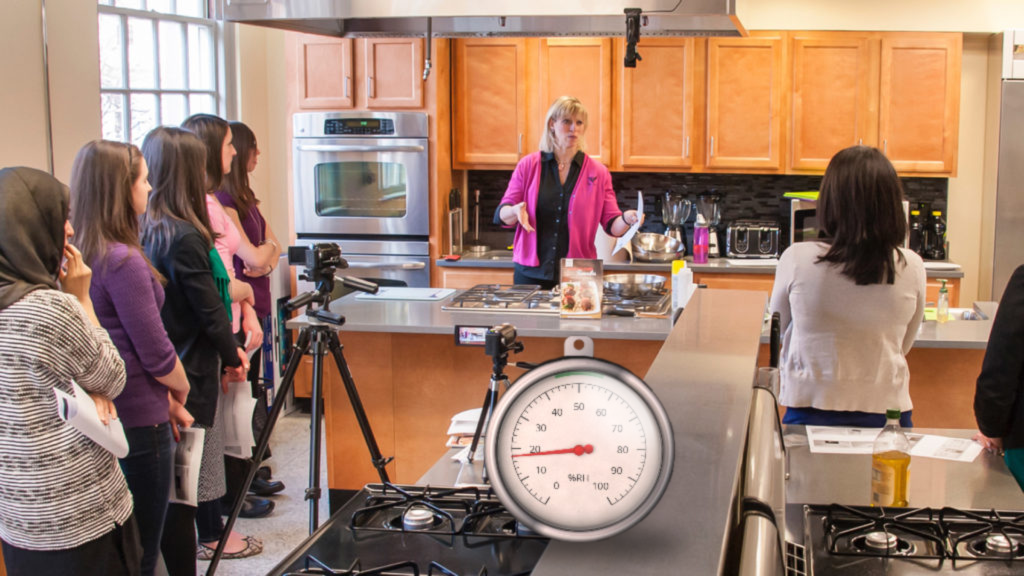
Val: 18
